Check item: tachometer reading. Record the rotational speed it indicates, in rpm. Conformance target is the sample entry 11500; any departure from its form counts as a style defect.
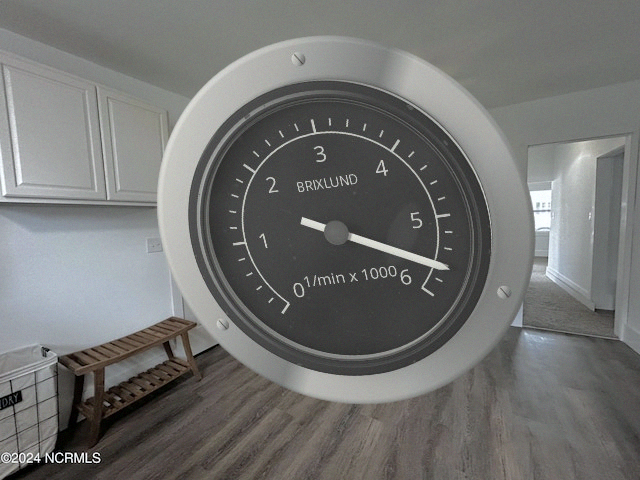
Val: 5600
